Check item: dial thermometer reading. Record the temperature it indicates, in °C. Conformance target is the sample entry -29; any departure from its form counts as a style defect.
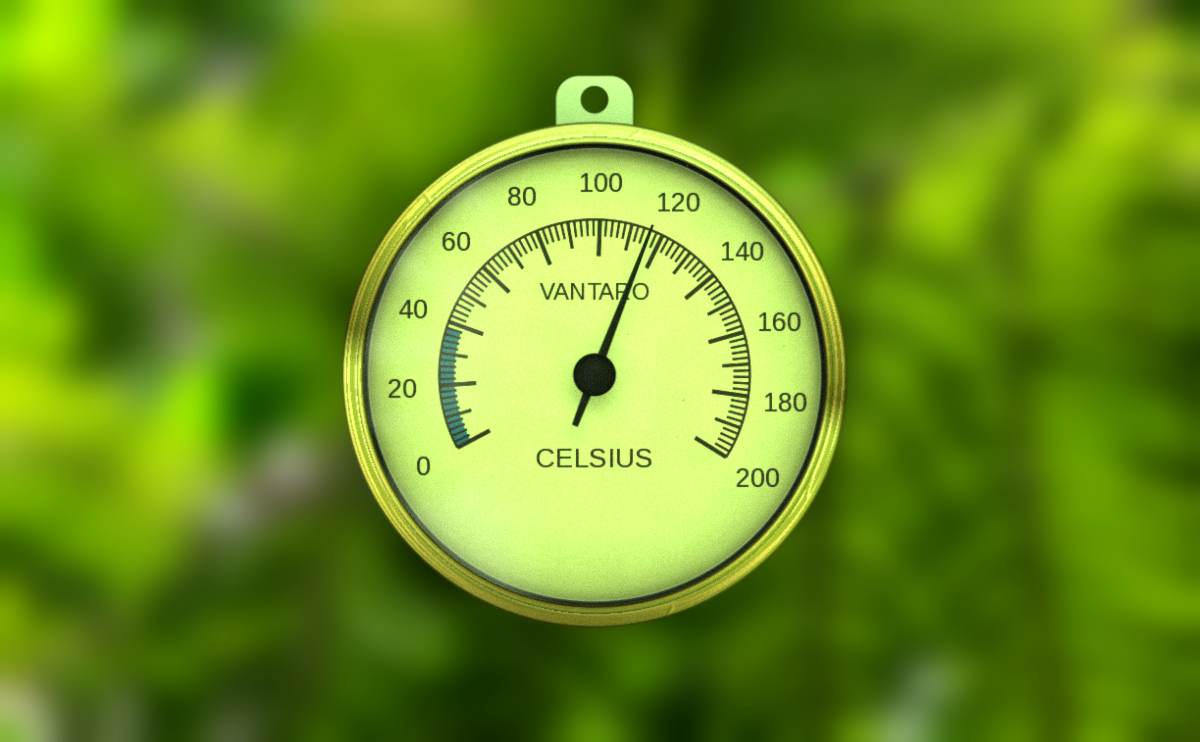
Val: 116
